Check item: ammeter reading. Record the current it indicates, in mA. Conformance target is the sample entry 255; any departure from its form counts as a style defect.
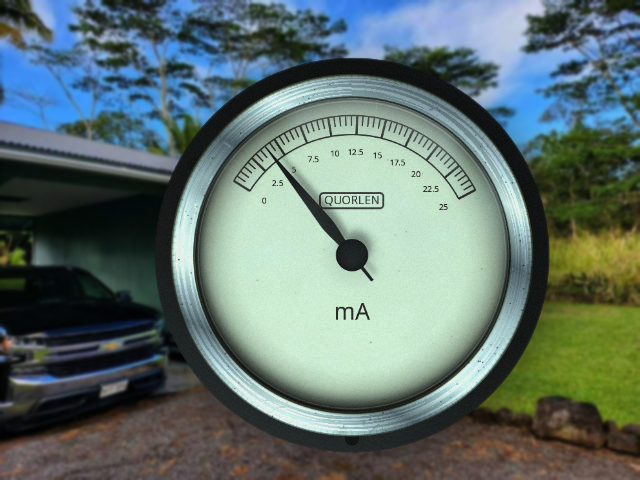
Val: 4
